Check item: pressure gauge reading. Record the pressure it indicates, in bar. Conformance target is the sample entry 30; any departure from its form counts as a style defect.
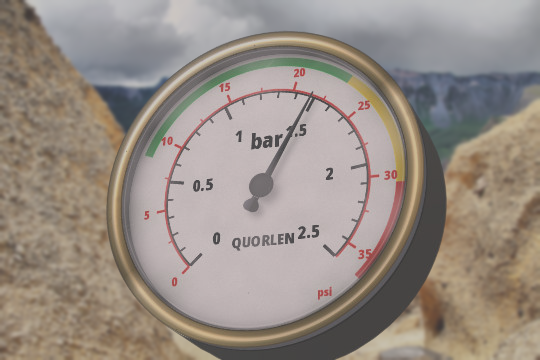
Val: 1.5
